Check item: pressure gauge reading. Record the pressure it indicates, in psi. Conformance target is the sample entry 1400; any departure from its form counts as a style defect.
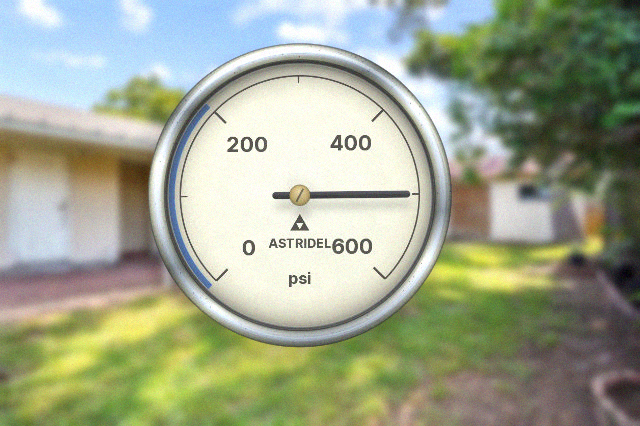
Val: 500
